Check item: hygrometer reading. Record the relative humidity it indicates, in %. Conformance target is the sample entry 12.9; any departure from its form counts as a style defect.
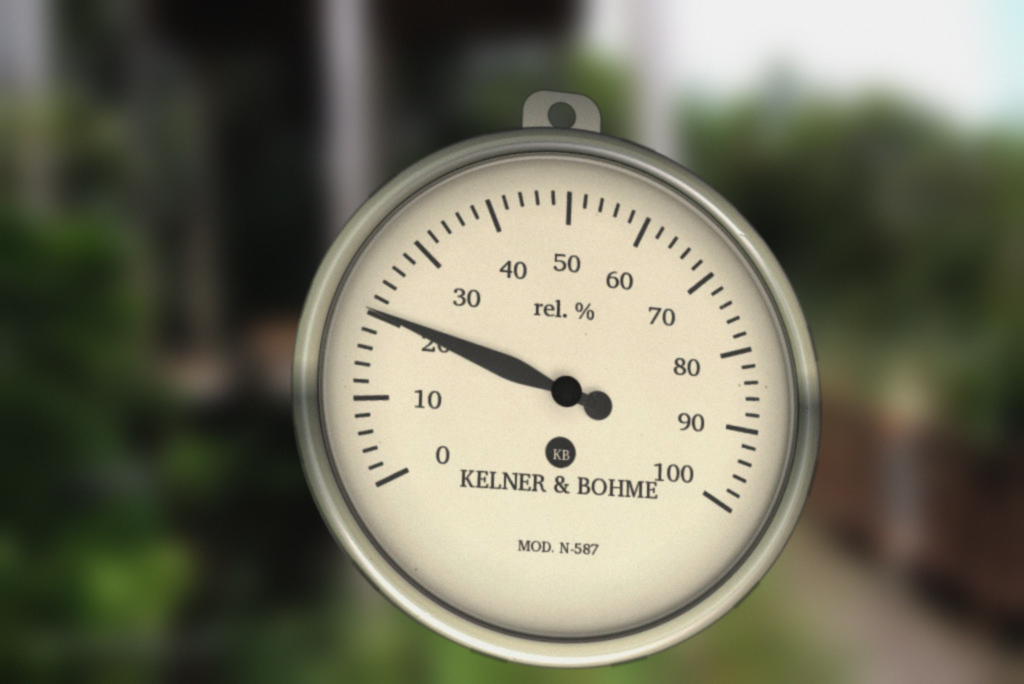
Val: 20
